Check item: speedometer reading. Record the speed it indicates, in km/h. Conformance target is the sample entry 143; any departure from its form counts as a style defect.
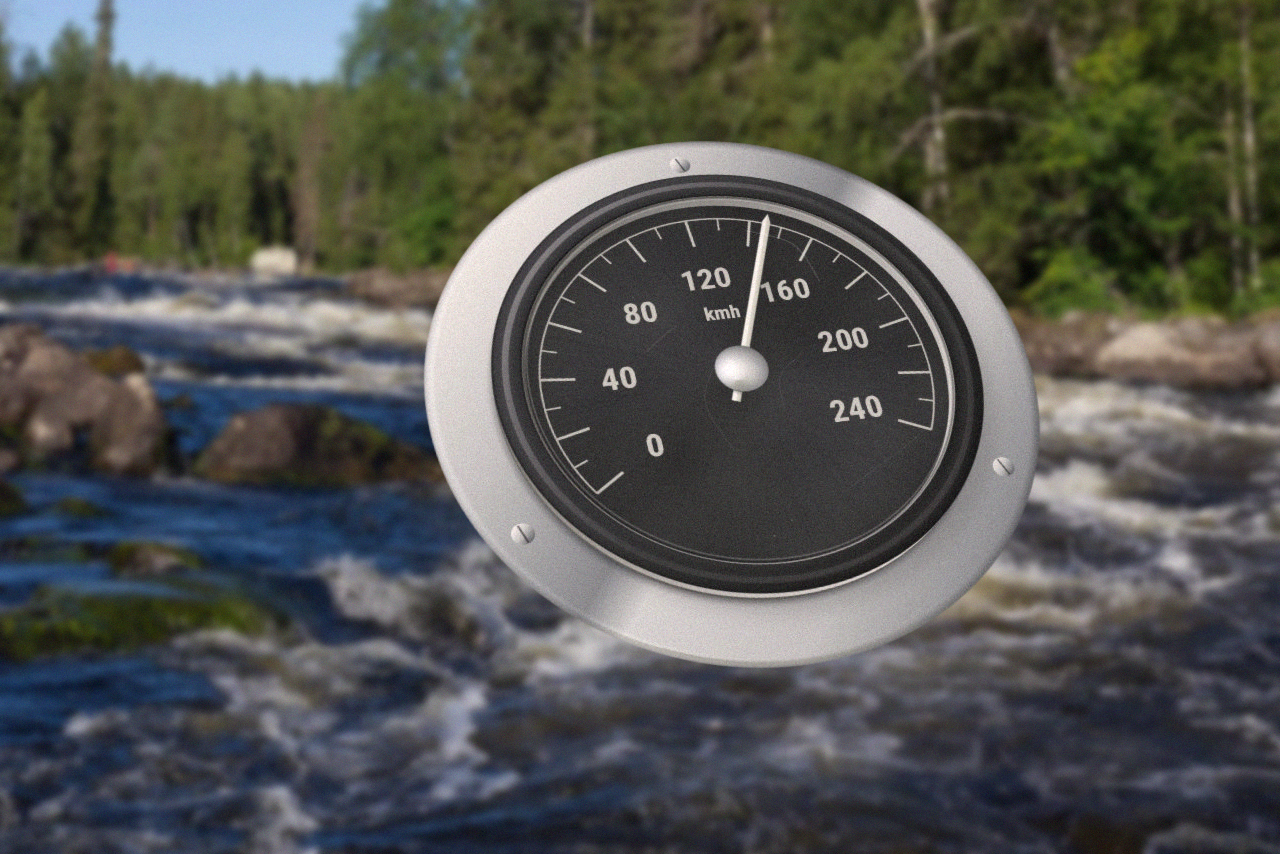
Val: 145
